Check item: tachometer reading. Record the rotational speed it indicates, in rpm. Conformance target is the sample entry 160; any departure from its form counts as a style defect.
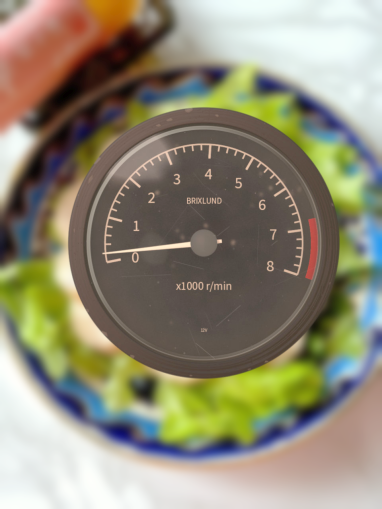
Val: 200
